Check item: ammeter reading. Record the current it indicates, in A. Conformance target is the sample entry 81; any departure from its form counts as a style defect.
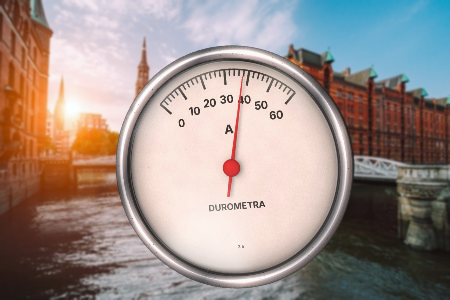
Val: 38
